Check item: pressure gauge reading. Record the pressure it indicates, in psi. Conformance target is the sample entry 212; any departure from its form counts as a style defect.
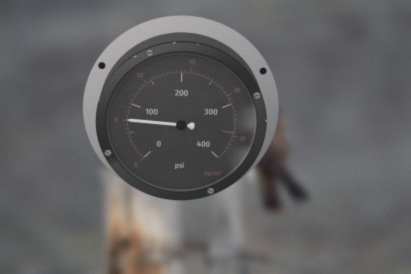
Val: 75
